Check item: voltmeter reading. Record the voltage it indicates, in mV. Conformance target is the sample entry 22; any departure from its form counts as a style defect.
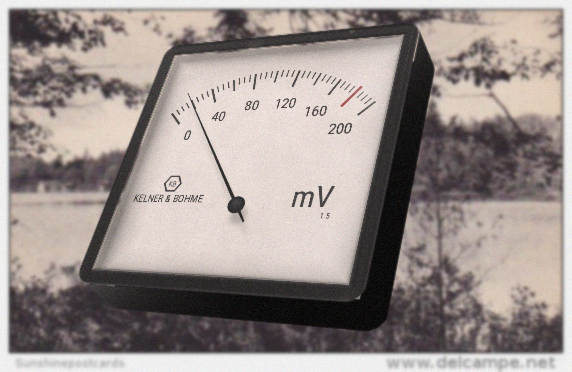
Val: 20
